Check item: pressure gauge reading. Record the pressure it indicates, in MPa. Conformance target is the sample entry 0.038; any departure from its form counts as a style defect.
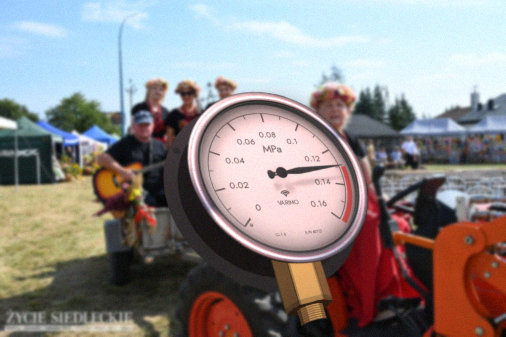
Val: 0.13
